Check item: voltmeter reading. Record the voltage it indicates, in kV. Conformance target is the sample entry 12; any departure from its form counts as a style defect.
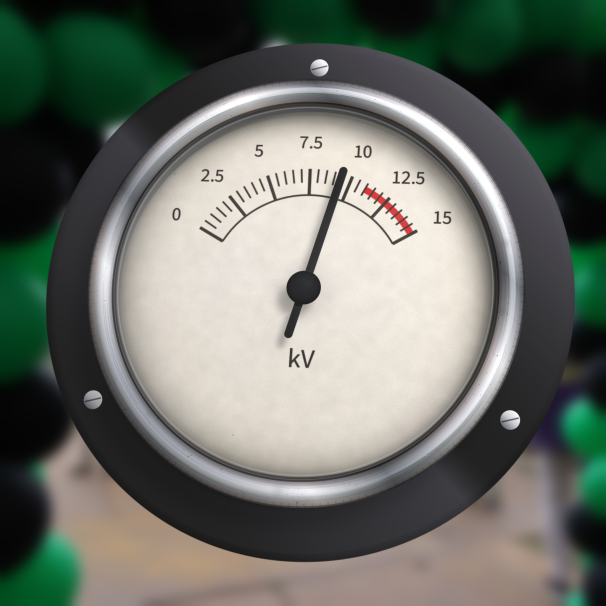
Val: 9.5
